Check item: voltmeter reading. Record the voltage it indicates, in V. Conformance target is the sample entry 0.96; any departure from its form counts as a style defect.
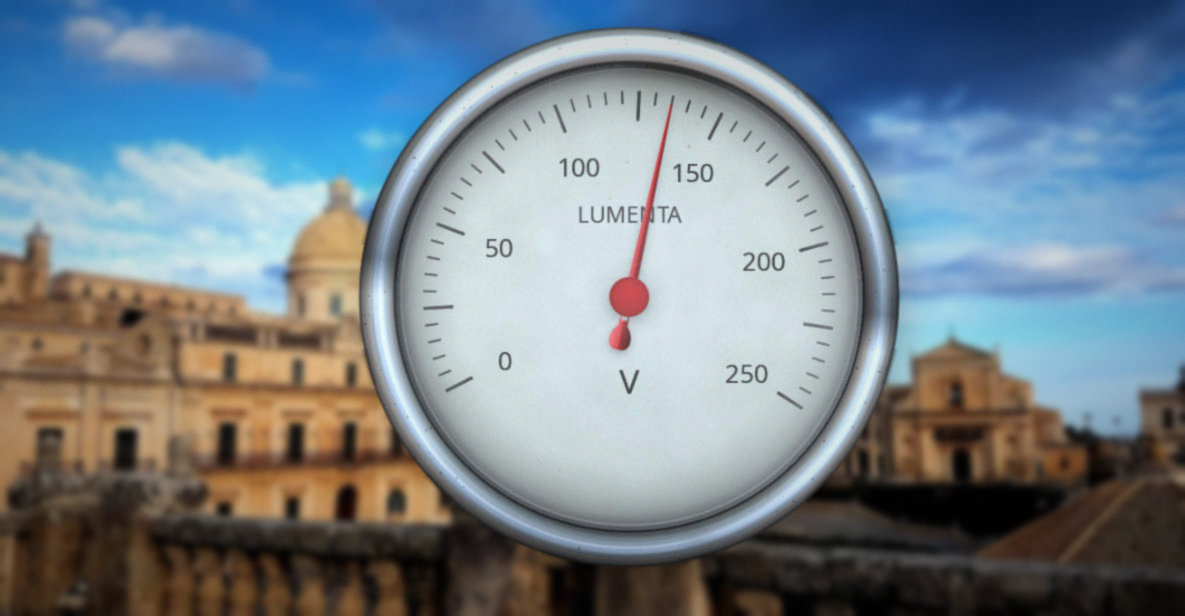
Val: 135
